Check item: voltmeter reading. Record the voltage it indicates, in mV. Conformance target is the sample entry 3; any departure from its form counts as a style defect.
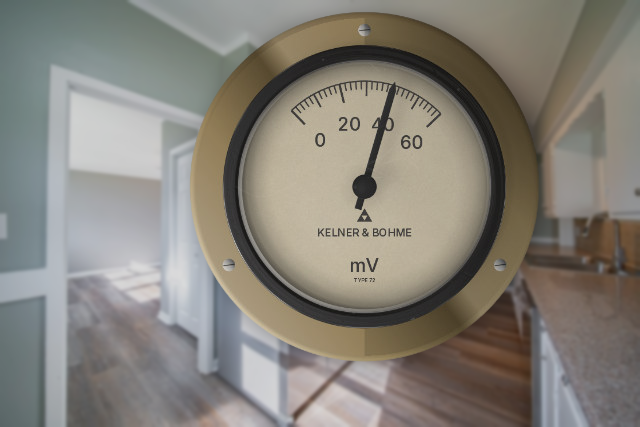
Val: 40
